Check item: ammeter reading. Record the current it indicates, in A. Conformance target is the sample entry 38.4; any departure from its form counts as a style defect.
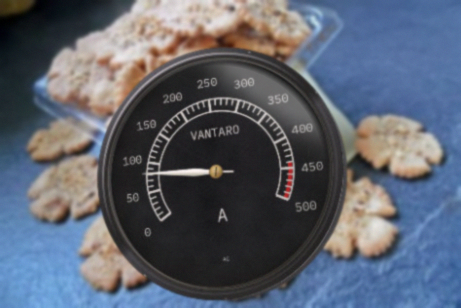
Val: 80
